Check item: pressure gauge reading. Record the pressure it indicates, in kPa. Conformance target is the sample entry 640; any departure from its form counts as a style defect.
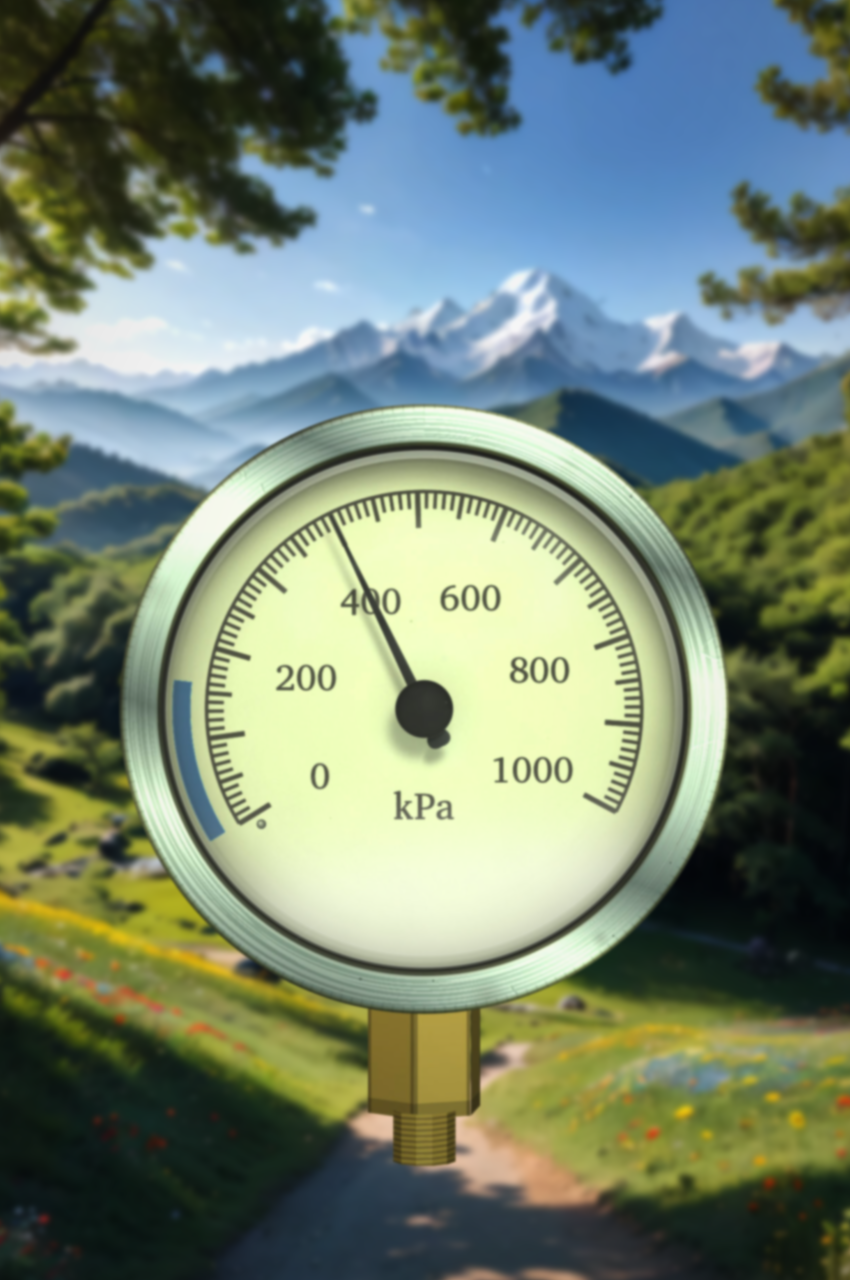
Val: 400
